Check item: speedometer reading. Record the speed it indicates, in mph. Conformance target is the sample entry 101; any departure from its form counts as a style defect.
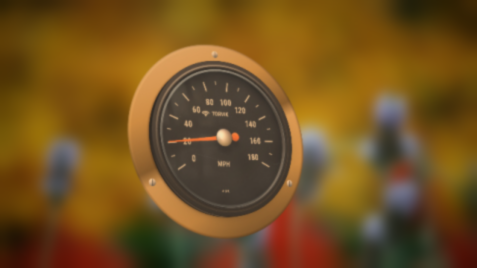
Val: 20
